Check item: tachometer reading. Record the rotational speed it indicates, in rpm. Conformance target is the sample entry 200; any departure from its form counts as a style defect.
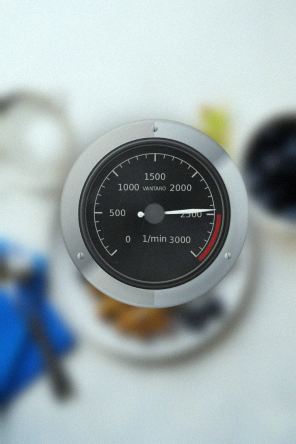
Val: 2450
